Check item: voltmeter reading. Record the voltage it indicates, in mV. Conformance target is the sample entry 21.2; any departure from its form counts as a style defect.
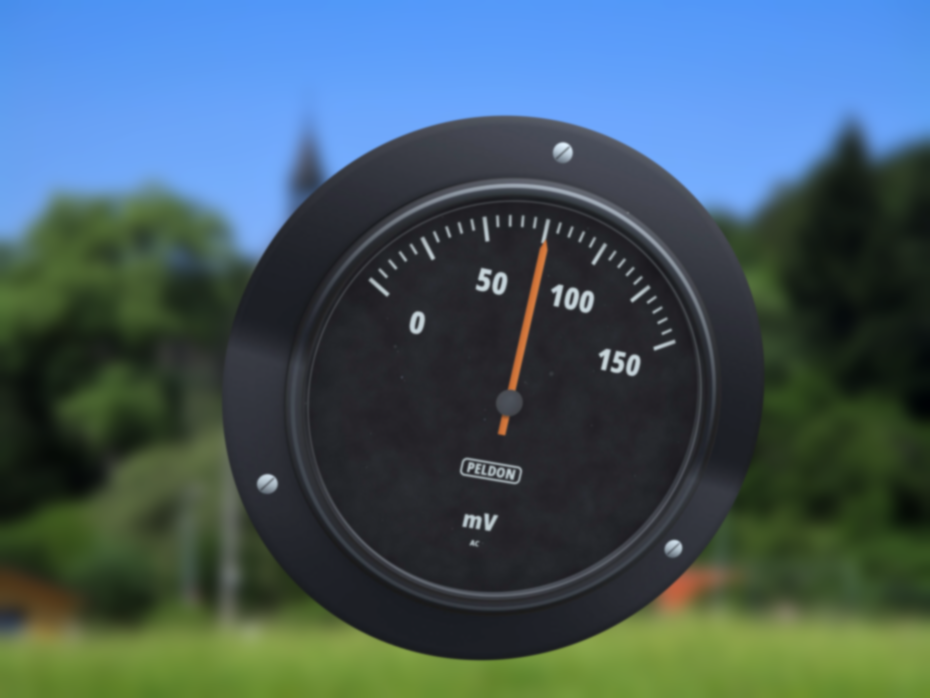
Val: 75
